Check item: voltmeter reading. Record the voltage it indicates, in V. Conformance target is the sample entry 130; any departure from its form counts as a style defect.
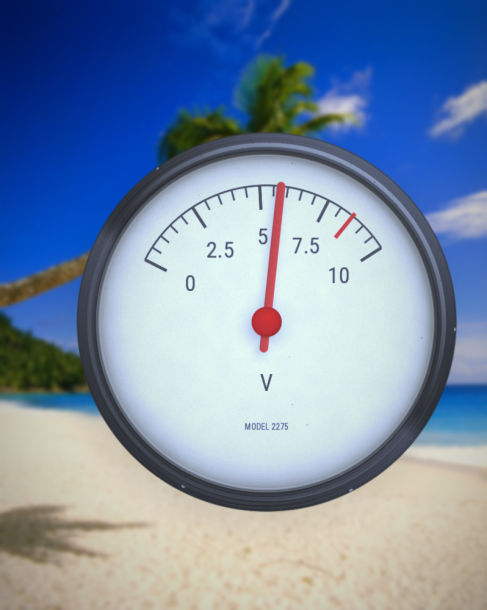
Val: 5.75
